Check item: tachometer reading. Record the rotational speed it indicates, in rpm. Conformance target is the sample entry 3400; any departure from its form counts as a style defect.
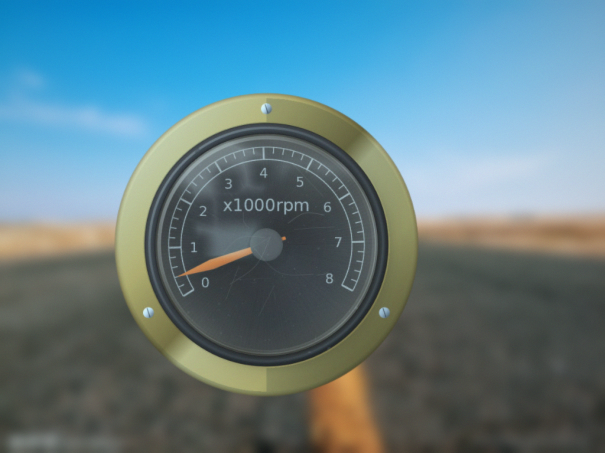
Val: 400
